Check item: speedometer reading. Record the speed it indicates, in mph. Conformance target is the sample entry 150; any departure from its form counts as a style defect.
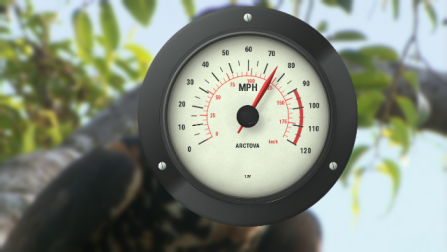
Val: 75
